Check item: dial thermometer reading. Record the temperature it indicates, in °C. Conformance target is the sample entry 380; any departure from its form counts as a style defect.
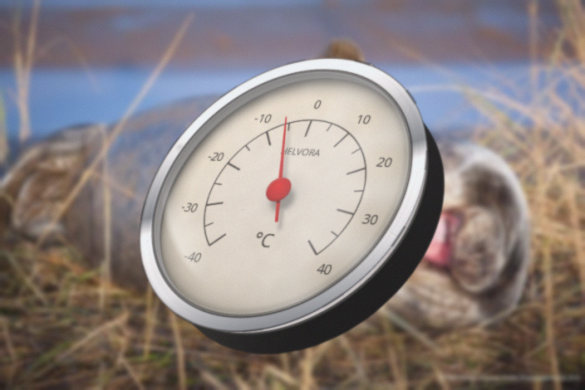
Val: -5
